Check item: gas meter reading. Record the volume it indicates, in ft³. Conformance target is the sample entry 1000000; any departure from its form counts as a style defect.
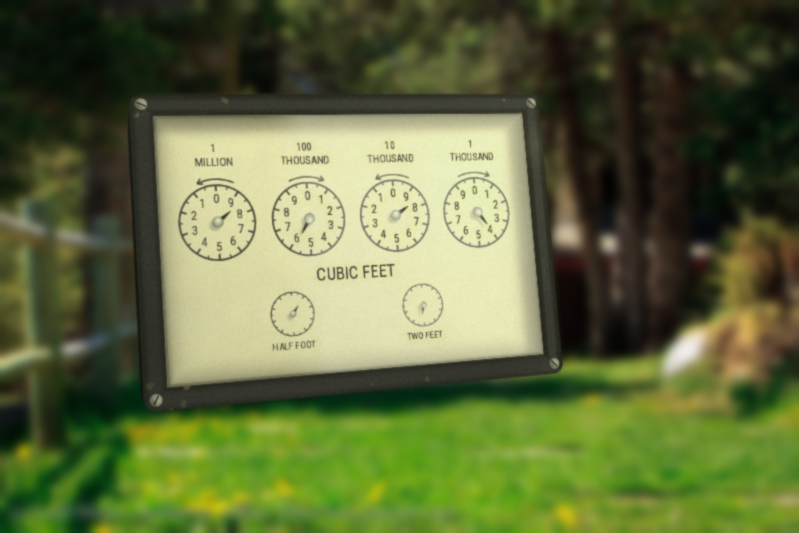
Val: 858400
